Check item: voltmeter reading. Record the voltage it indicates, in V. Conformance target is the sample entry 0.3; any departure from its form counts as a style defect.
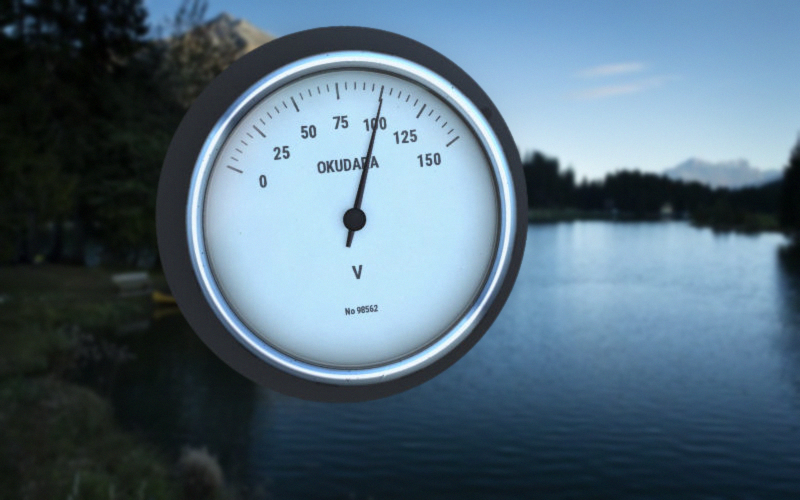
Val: 100
